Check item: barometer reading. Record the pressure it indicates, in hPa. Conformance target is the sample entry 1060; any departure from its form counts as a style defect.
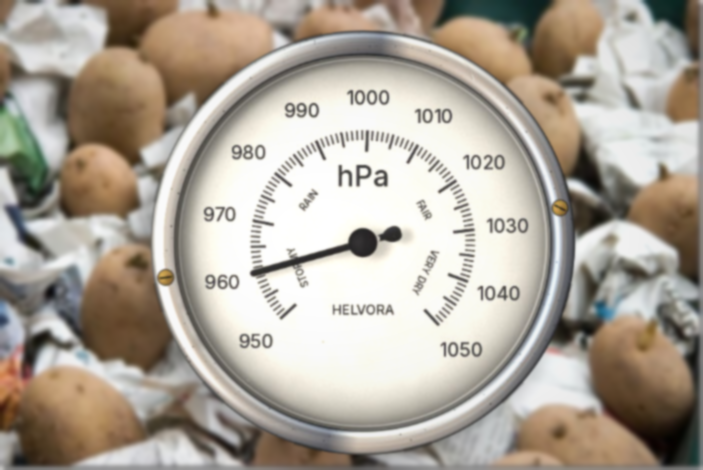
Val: 960
